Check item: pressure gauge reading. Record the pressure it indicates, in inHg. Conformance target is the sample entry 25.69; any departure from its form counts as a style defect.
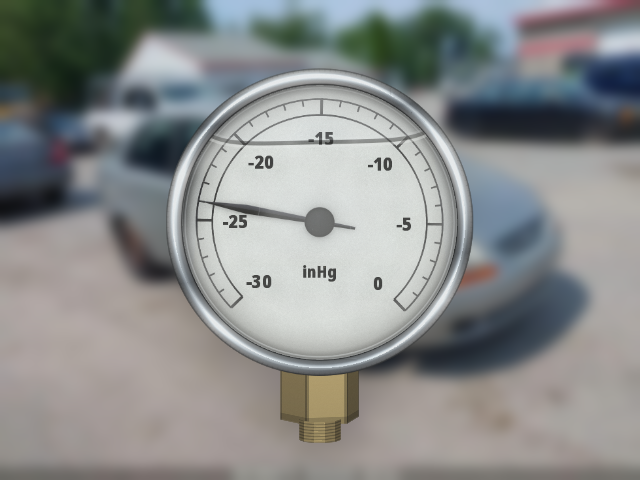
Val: -24
